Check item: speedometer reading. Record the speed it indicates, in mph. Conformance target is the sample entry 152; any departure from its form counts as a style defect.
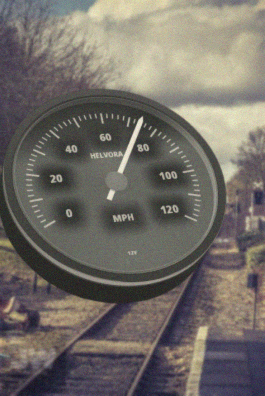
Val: 74
